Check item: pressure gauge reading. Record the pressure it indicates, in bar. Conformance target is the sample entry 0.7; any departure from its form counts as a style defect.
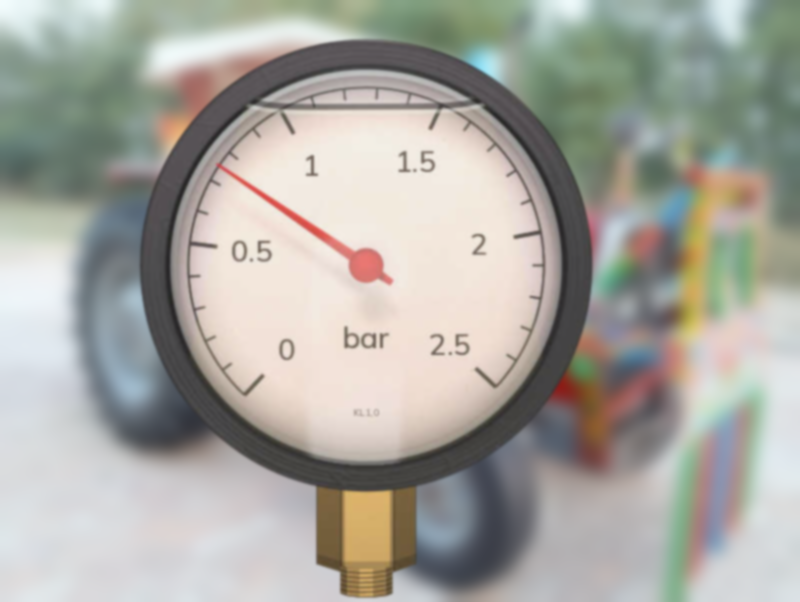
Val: 0.75
